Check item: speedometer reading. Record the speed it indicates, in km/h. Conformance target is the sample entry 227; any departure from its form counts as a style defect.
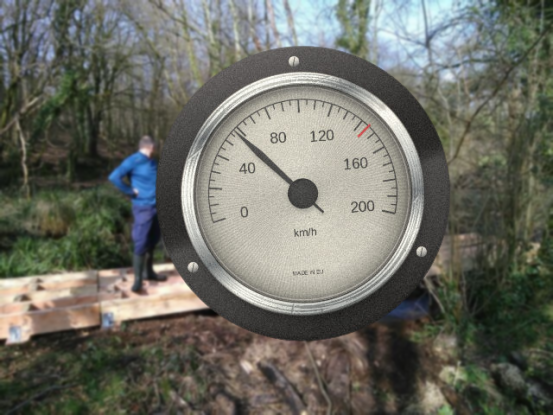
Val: 57.5
